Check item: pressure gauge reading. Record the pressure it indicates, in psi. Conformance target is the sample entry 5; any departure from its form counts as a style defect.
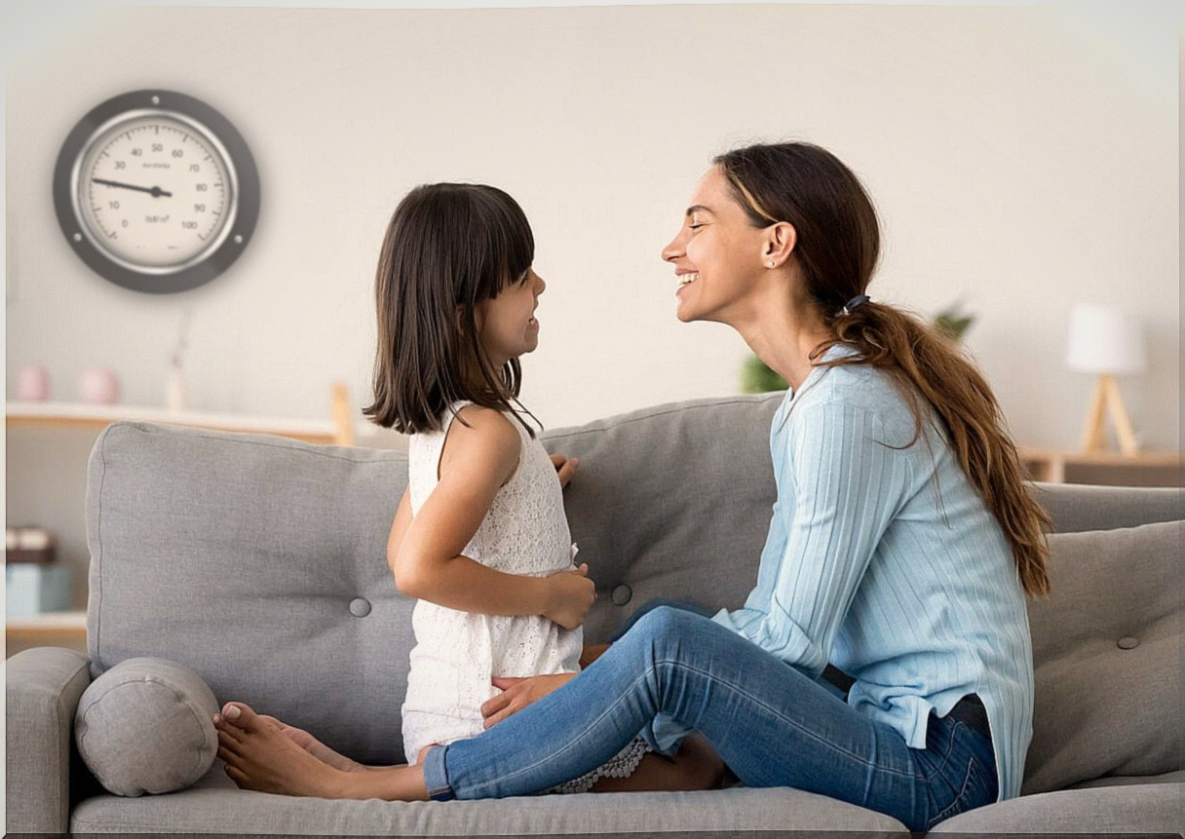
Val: 20
